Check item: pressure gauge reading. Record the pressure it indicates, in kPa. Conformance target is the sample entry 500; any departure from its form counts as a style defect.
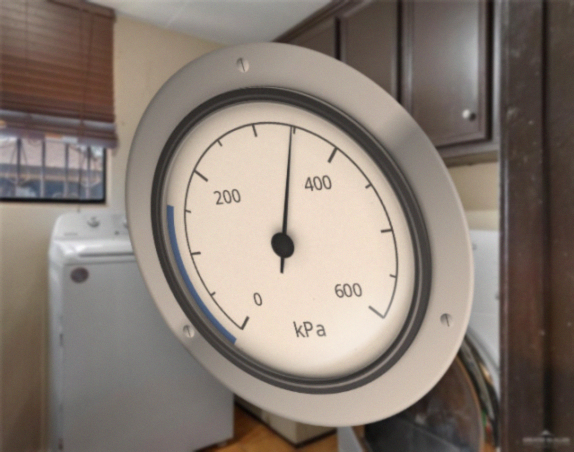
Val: 350
